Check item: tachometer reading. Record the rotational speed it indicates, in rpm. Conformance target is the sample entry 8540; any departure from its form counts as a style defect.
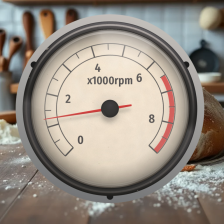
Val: 1250
